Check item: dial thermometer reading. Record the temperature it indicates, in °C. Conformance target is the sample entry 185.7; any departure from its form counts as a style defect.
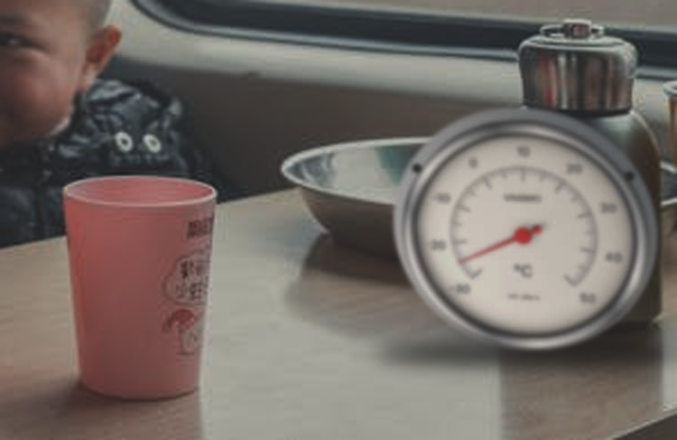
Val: -25
